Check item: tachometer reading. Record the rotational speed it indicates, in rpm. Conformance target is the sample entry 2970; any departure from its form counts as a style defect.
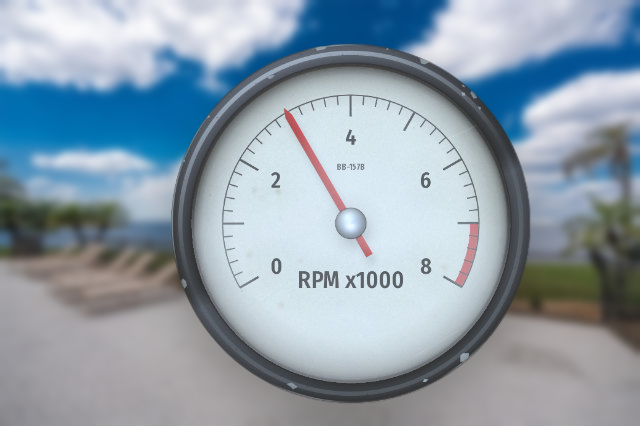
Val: 3000
